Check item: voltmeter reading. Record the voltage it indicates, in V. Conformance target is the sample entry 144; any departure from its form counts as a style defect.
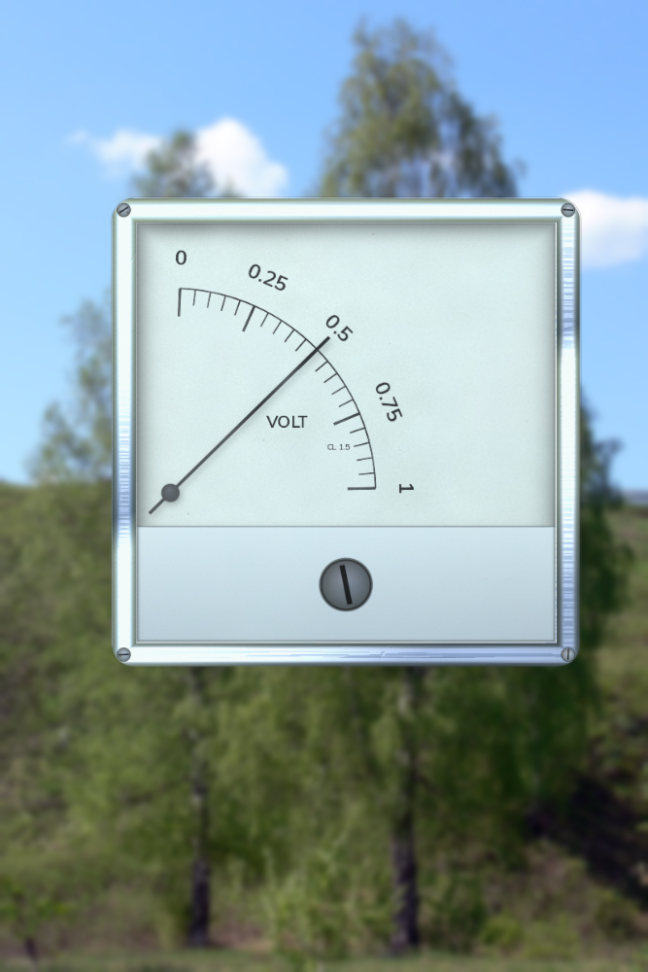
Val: 0.5
